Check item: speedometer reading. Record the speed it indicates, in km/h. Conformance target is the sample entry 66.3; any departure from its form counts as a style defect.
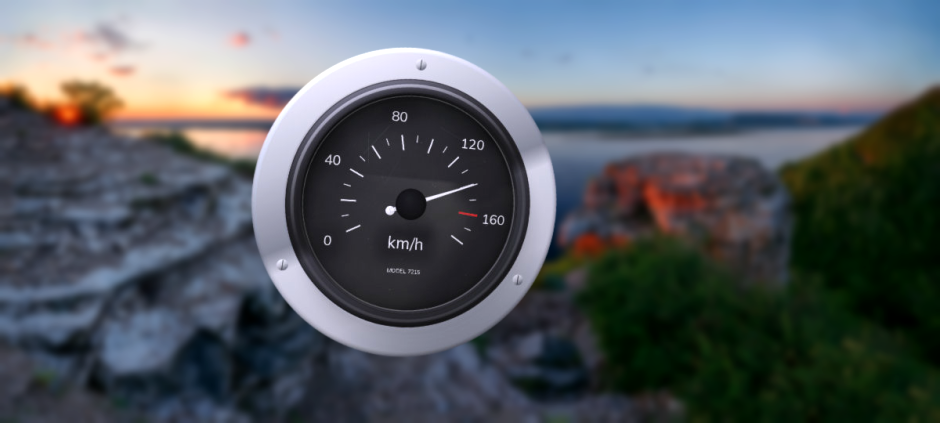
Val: 140
